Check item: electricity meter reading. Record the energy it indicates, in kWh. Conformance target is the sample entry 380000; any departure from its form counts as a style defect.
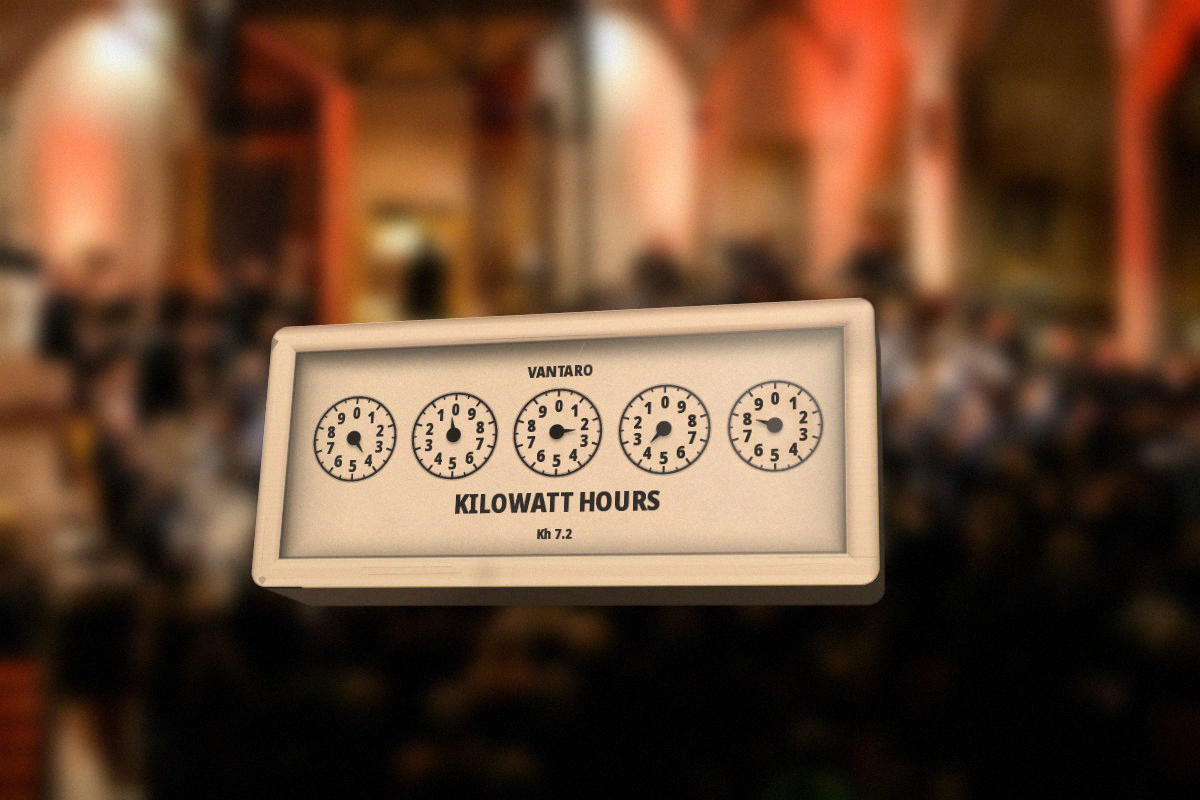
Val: 40238
